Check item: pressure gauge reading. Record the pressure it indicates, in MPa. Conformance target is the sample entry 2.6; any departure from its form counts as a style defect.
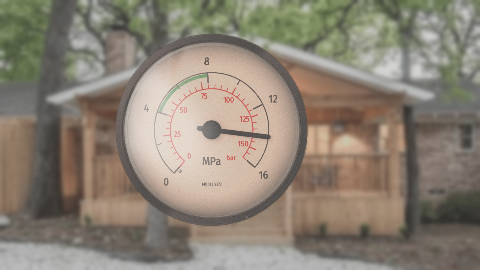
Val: 14
